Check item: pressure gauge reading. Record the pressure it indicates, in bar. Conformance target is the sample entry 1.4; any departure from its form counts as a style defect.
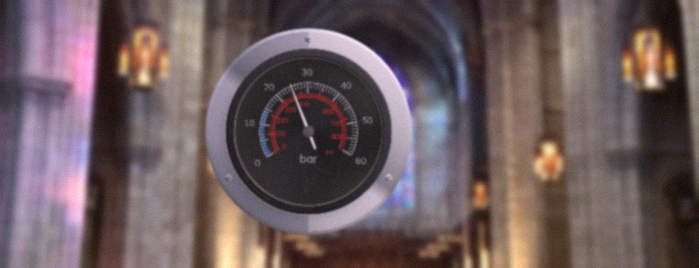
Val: 25
